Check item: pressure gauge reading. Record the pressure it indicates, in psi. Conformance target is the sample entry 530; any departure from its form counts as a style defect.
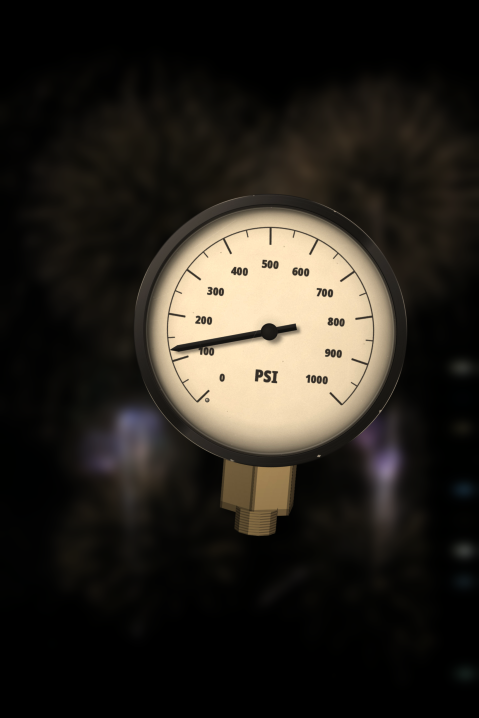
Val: 125
